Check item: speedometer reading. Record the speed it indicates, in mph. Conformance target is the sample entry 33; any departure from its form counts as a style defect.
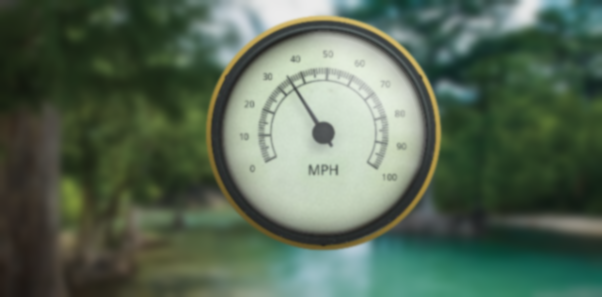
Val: 35
